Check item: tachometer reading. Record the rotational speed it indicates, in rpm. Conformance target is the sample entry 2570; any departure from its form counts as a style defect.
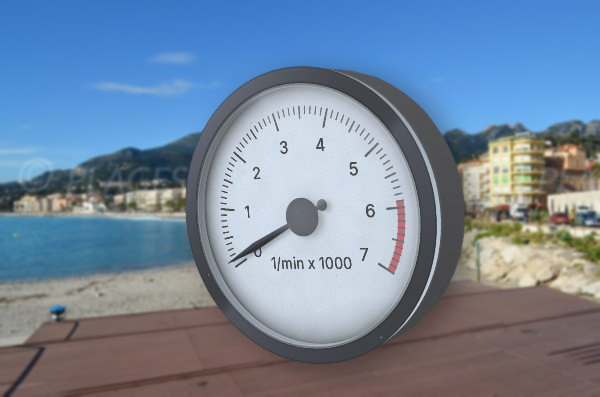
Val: 100
